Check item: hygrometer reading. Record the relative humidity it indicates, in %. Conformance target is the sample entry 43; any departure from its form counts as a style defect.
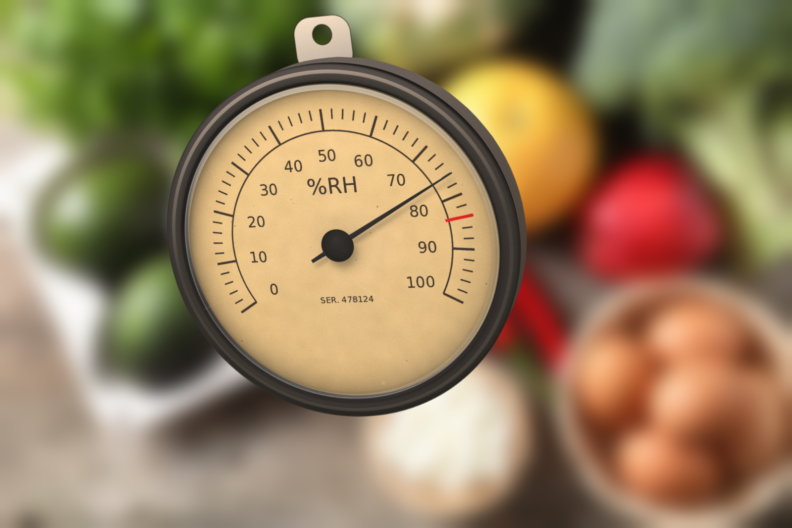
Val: 76
